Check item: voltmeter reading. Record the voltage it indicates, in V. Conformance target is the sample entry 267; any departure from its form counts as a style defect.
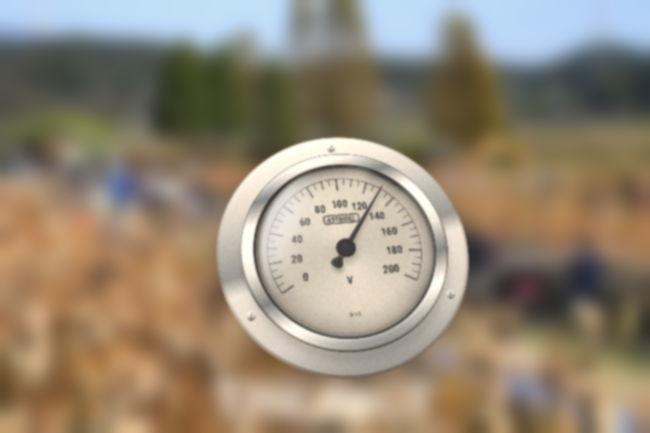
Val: 130
